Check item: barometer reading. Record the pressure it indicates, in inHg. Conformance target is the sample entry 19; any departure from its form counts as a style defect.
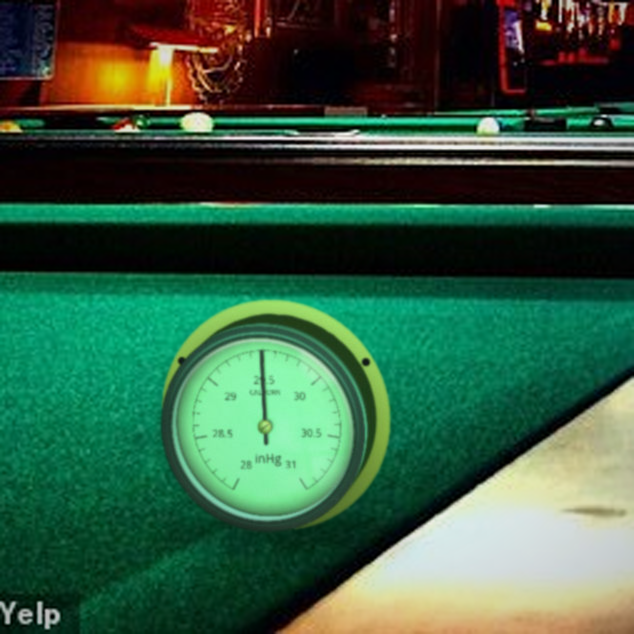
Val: 29.5
